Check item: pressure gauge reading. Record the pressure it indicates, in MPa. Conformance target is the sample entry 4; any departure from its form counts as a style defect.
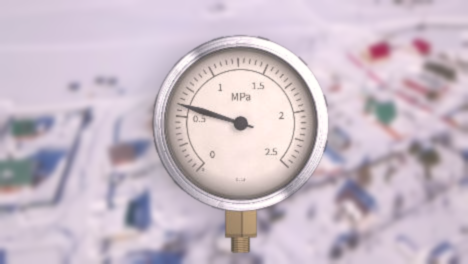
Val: 0.6
